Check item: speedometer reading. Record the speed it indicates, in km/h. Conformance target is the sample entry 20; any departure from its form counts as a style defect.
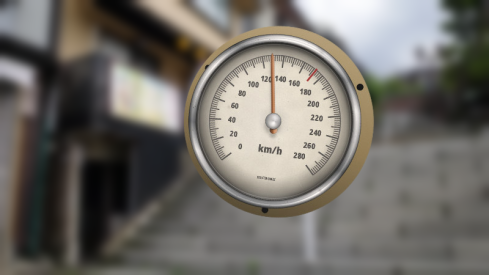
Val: 130
